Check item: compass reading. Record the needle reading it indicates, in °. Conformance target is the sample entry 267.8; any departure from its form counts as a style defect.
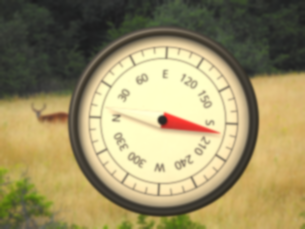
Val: 190
